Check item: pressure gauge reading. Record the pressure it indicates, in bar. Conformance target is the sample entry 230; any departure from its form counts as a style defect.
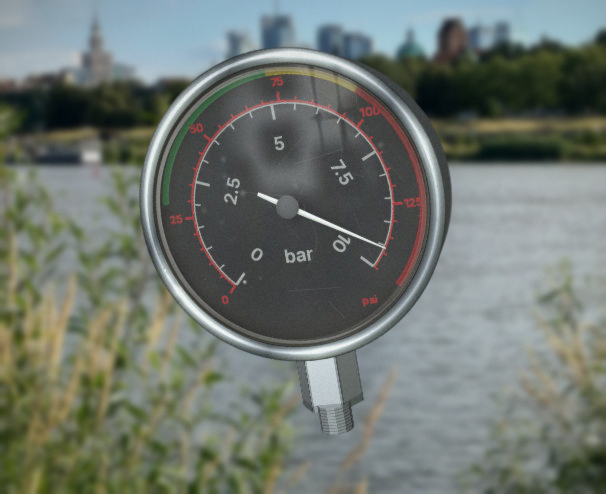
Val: 9.5
